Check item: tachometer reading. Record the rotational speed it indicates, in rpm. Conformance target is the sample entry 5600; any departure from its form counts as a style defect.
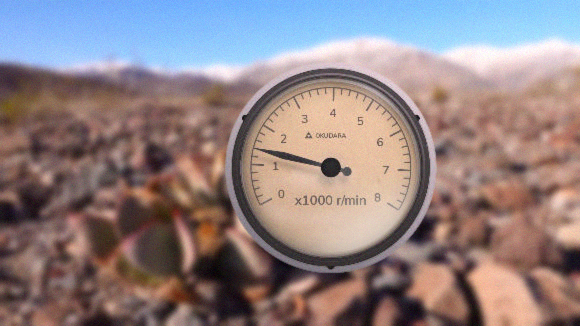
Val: 1400
